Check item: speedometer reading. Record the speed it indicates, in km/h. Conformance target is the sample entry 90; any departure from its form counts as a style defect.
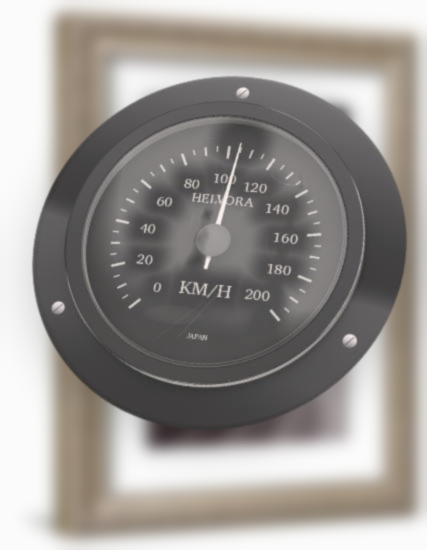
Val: 105
